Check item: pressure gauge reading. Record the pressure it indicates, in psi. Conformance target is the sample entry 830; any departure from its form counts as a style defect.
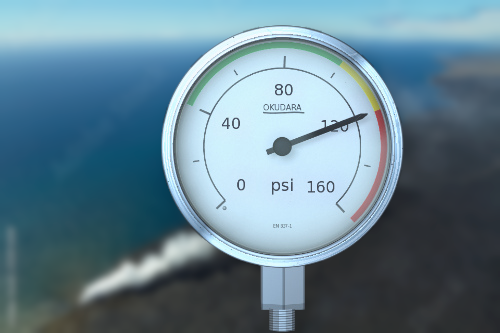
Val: 120
